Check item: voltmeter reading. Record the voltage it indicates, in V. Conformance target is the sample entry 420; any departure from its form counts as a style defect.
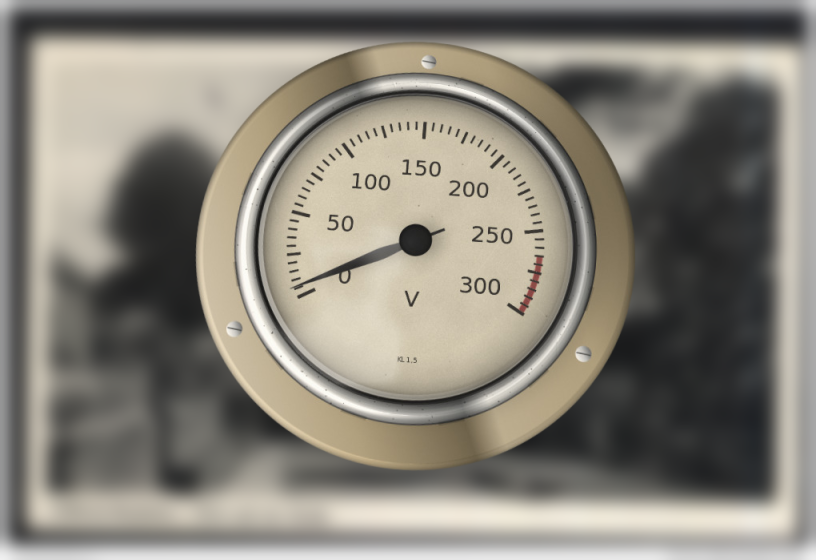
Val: 5
